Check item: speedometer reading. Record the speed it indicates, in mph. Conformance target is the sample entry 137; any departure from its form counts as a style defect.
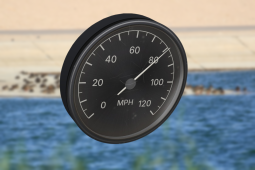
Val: 80
